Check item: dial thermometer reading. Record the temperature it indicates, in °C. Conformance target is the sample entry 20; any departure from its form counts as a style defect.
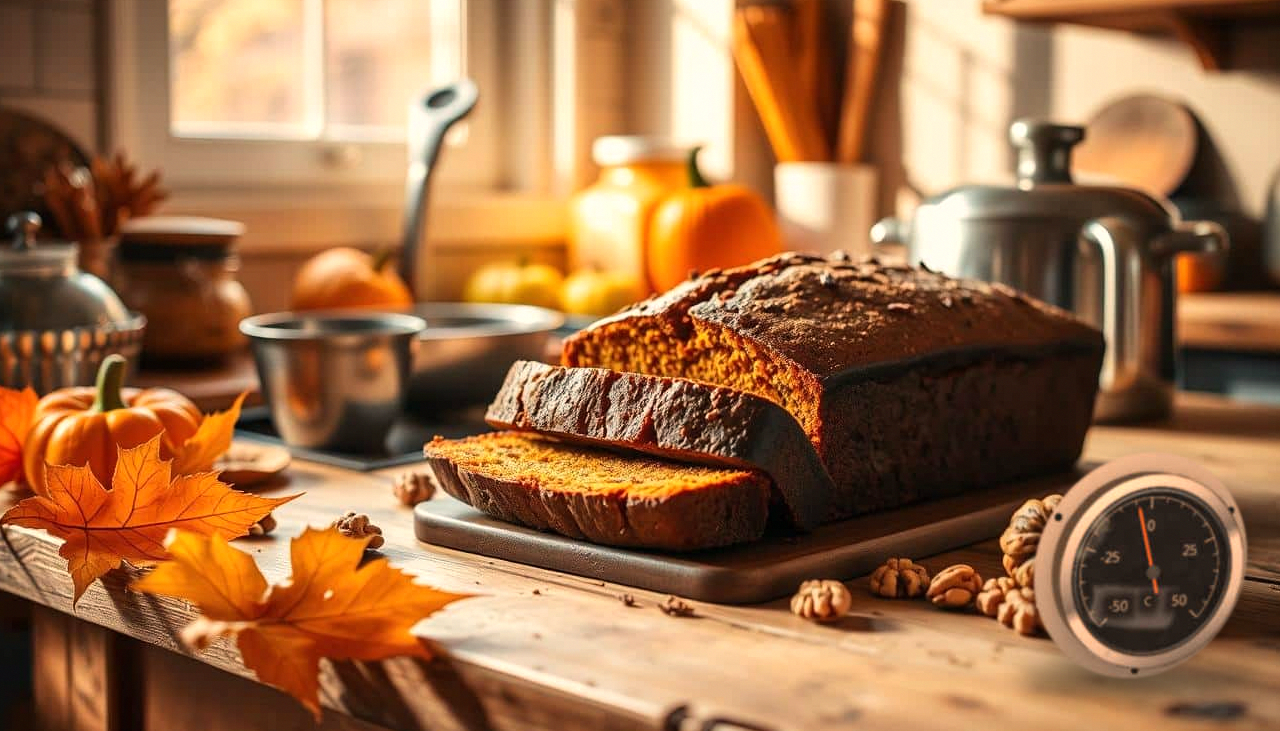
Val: -5
